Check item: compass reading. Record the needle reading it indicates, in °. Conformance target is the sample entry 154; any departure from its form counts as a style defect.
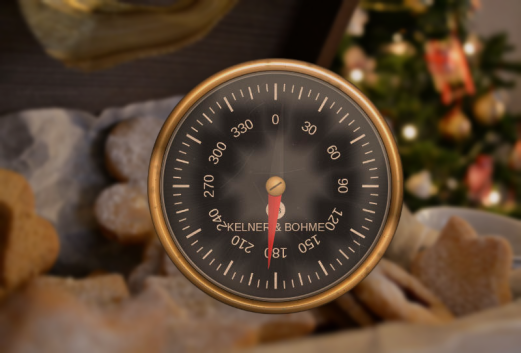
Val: 185
